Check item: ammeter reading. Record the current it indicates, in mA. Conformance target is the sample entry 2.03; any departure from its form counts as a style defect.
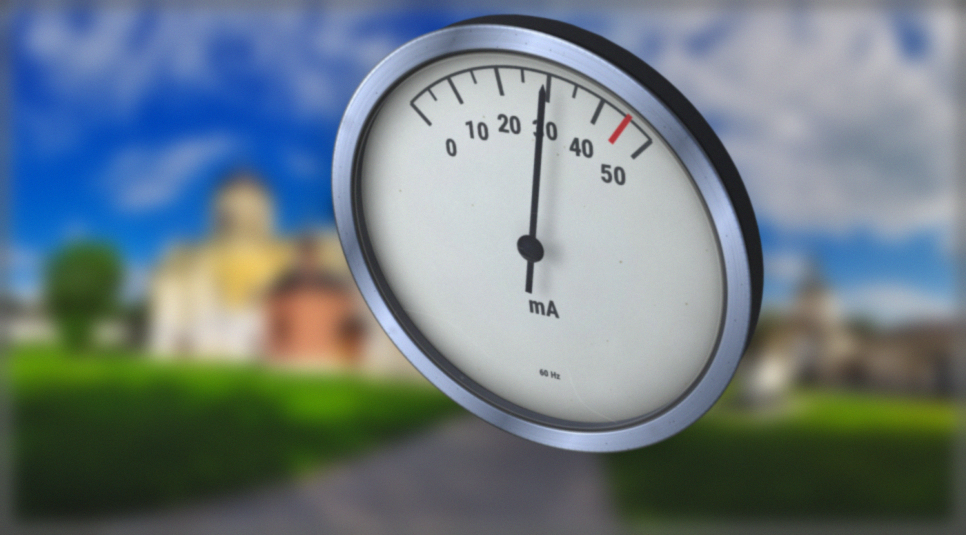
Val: 30
